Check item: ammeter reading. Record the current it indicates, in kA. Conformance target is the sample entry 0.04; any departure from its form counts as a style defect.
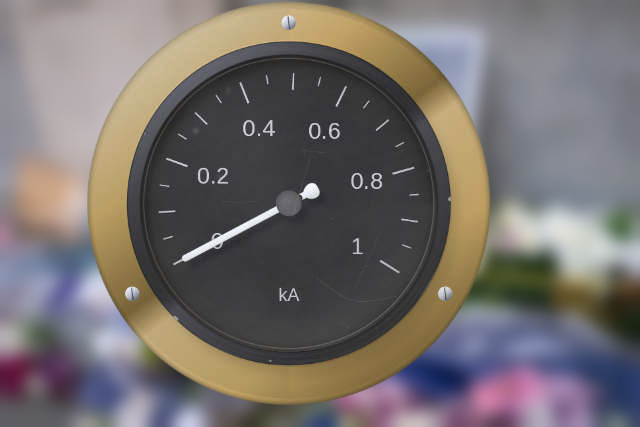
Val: 0
